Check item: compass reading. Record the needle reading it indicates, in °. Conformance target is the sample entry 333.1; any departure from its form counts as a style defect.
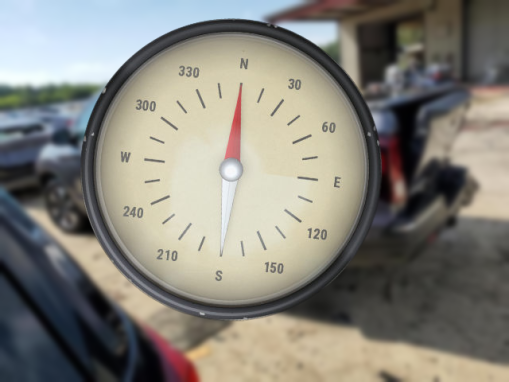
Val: 0
